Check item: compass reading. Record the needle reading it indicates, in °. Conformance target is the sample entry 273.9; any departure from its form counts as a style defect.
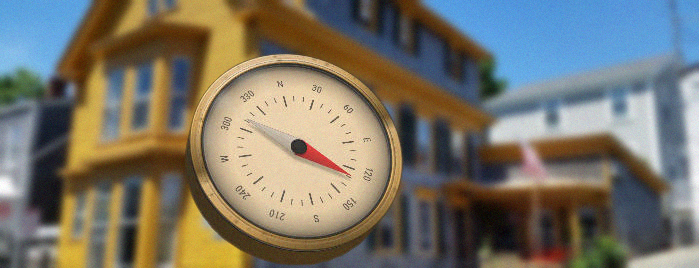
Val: 130
